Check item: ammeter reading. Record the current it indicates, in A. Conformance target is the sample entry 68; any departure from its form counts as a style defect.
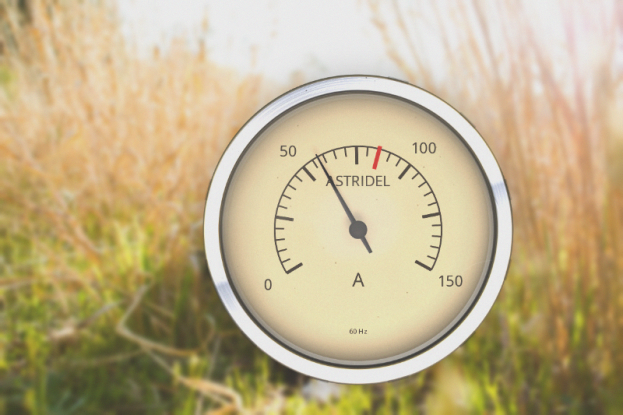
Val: 57.5
